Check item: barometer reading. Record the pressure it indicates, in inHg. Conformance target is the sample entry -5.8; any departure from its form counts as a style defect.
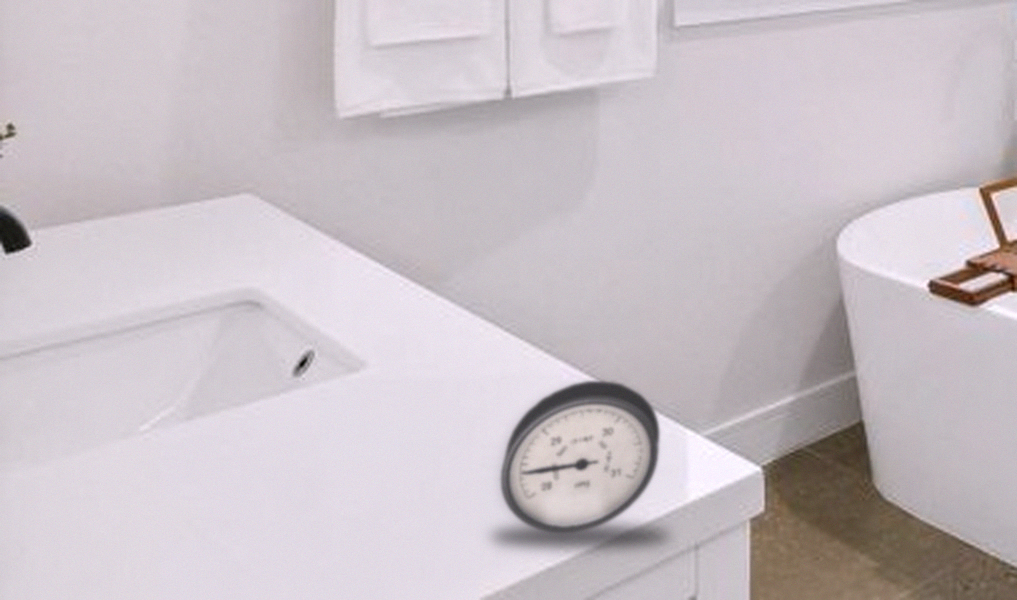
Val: 28.4
